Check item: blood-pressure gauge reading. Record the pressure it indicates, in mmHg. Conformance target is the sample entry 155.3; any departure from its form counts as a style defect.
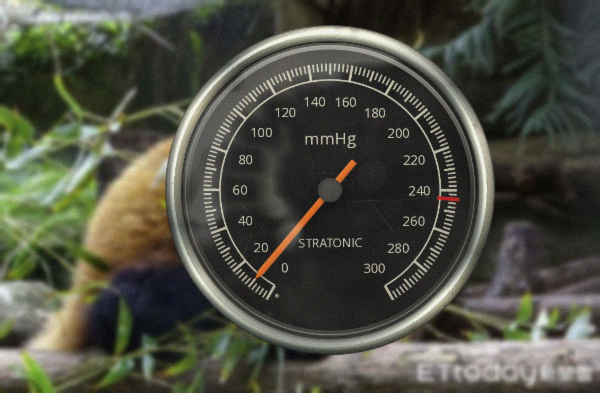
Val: 10
